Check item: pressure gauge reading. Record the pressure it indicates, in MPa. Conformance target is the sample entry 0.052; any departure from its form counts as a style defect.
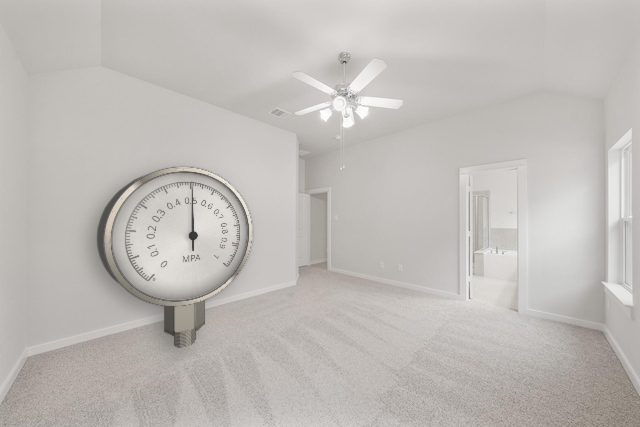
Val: 0.5
